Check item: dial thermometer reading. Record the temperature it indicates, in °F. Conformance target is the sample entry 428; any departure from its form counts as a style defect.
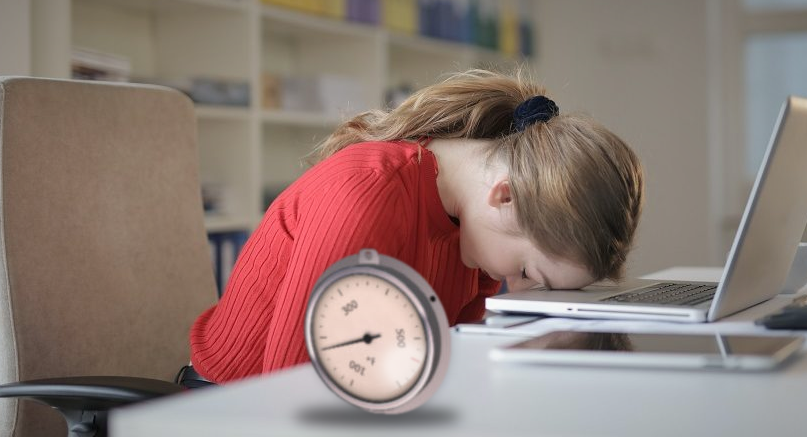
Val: 180
